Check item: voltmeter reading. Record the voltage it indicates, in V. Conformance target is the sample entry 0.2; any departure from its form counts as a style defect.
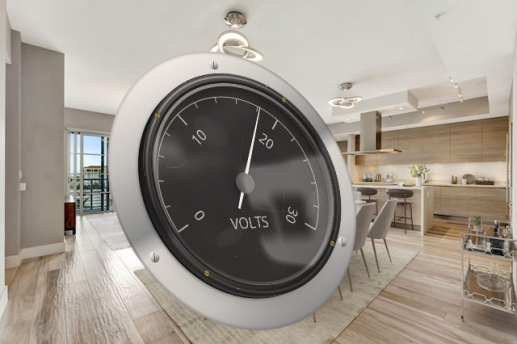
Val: 18
